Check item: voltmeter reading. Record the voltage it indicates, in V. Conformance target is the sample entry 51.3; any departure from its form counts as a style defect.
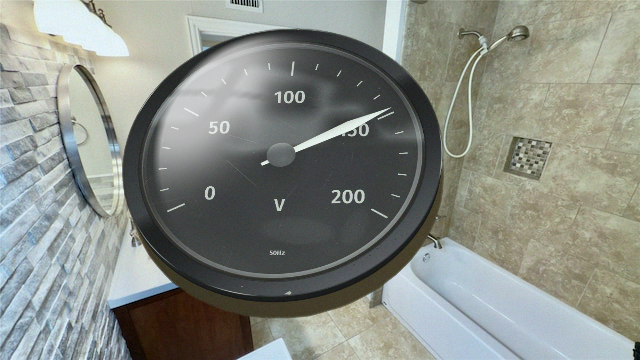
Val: 150
